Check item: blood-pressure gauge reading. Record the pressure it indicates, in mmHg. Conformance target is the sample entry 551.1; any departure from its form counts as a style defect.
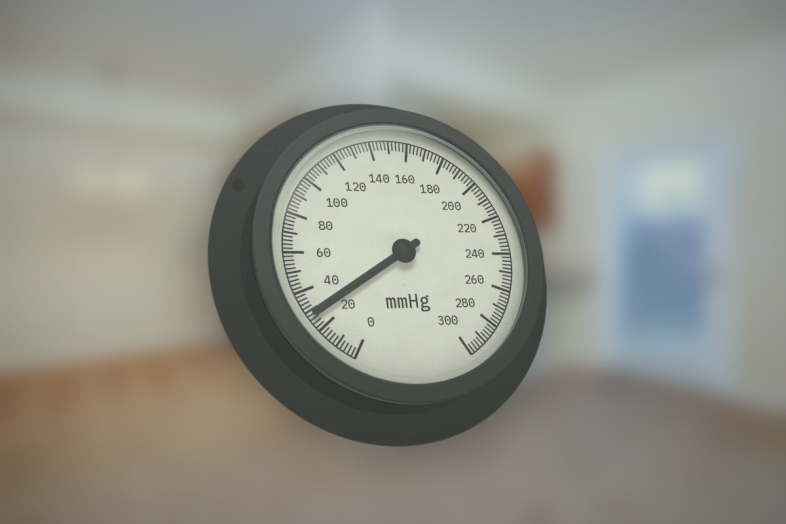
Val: 28
